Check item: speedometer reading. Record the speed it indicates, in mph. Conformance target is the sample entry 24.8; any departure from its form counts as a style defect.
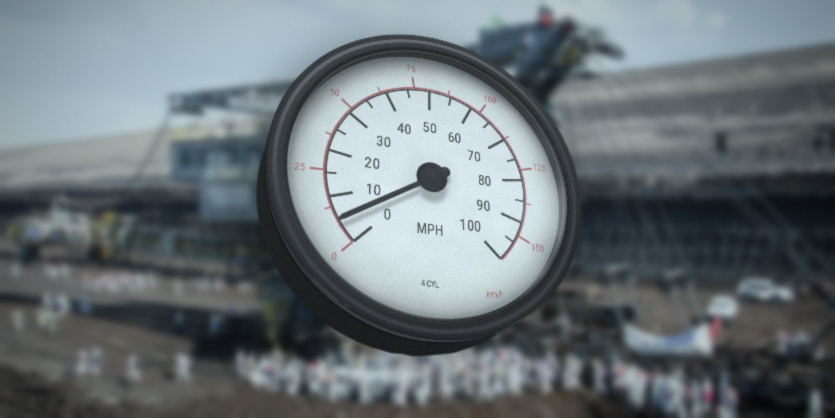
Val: 5
